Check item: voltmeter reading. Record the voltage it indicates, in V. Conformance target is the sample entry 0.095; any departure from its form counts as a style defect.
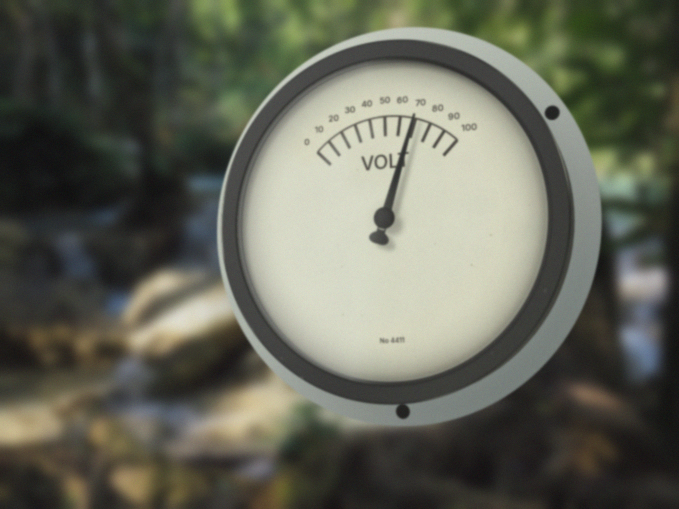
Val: 70
